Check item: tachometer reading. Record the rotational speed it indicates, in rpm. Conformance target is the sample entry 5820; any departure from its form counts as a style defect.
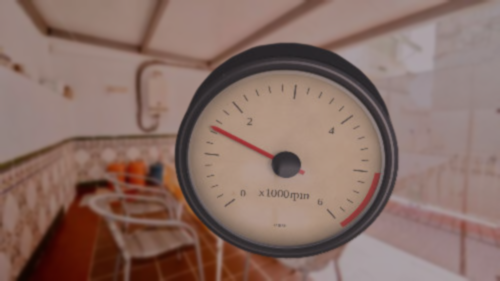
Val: 1500
